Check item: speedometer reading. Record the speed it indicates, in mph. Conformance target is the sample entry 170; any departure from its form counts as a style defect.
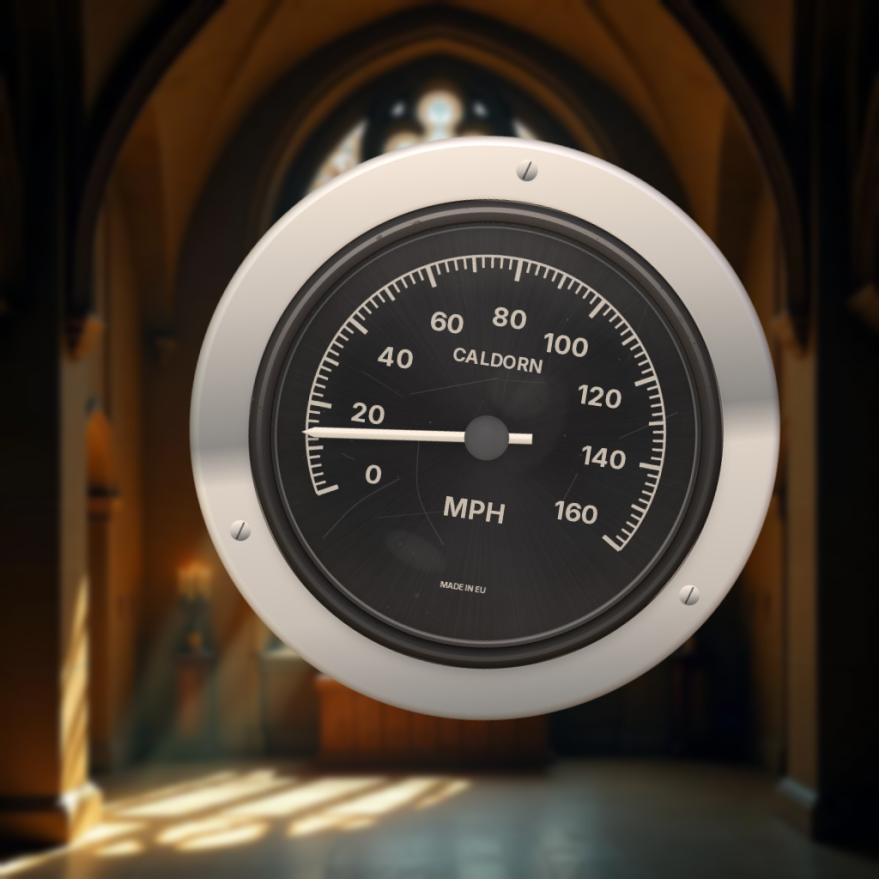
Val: 14
